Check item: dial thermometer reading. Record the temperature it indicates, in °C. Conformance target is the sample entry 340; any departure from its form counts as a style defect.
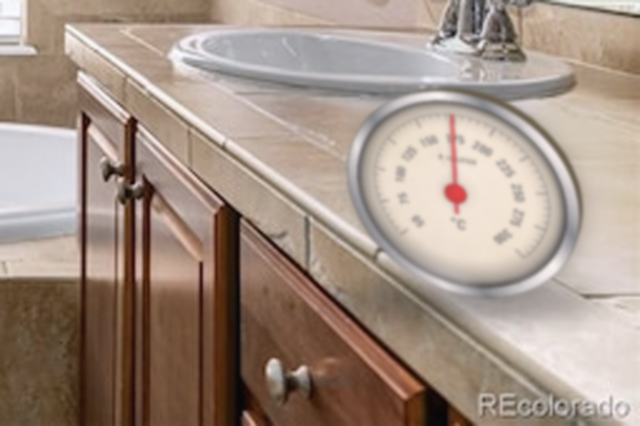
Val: 175
